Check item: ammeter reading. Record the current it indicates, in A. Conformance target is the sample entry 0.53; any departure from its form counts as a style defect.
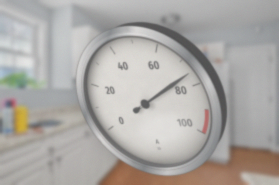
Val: 75
